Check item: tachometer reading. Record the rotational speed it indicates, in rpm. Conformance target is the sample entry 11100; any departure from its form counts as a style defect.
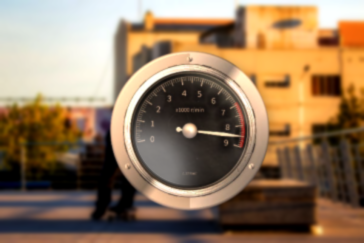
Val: 8500
